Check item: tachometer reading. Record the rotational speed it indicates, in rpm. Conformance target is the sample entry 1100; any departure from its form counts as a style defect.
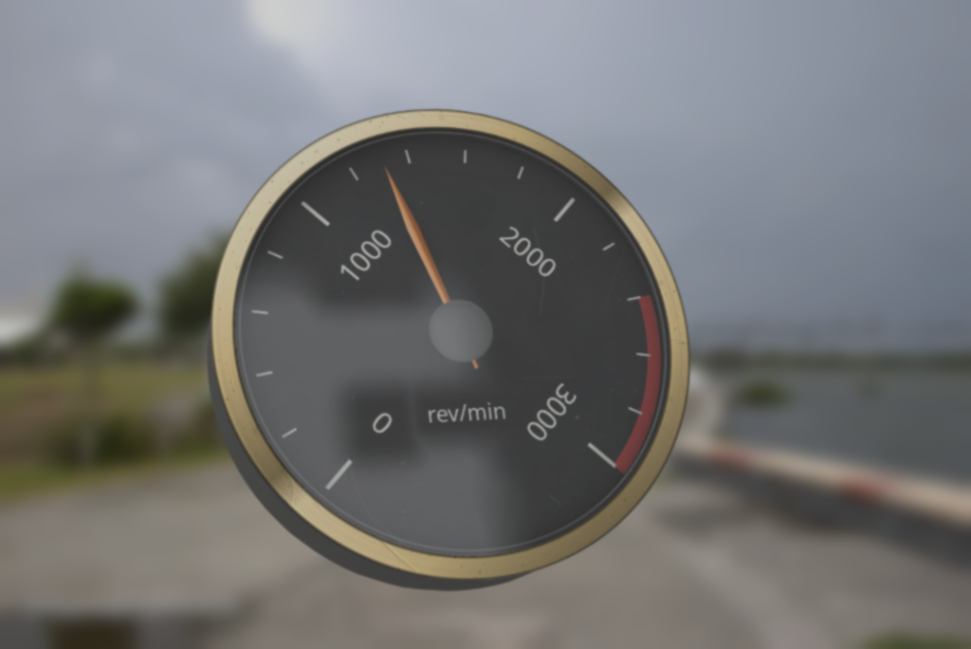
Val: 1300
